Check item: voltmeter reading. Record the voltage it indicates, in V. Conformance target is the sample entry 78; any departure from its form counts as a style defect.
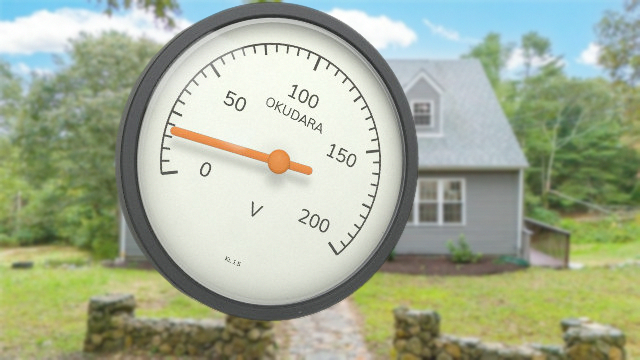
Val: 17.5
